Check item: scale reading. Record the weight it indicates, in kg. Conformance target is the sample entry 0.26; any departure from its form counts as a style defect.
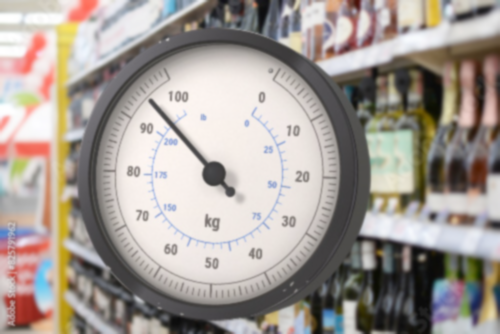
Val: 95
